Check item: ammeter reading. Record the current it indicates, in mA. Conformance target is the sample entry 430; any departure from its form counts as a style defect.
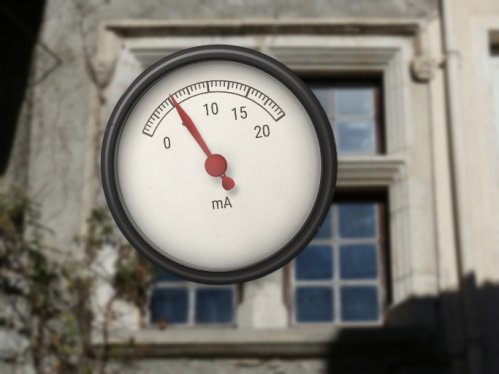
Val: 5.5
